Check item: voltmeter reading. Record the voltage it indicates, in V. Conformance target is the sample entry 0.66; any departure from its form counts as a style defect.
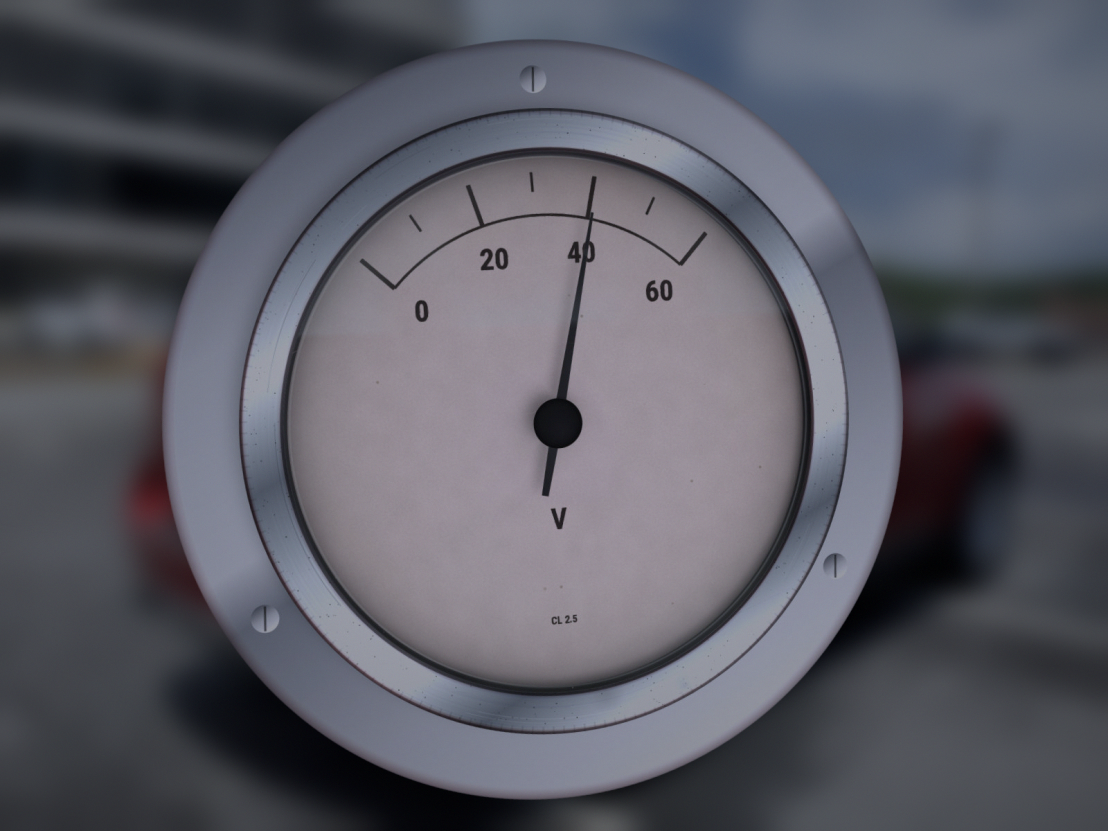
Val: 40
